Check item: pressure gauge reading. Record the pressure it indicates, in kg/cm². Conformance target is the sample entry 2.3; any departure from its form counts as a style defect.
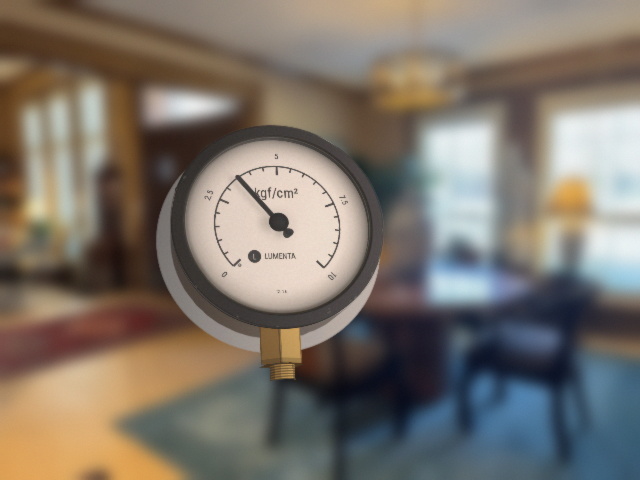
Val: 3.5
